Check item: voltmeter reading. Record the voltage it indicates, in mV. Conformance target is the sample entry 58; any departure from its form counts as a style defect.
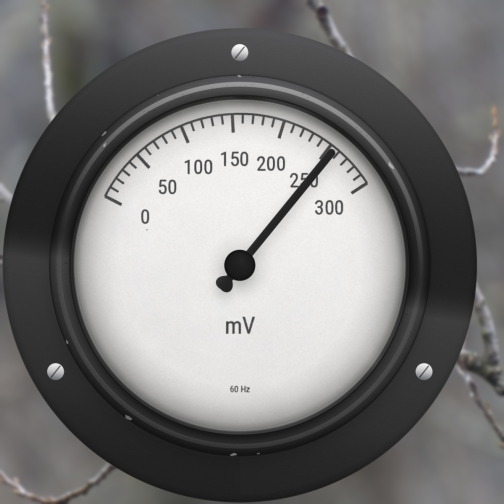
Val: 255
